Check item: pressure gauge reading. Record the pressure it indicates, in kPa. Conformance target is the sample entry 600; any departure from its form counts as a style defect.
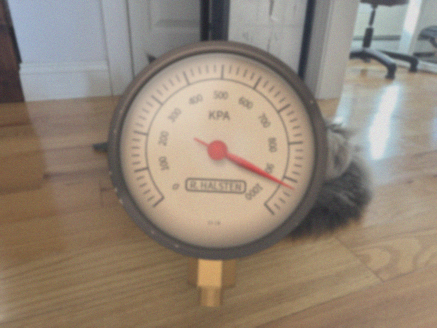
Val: 920
